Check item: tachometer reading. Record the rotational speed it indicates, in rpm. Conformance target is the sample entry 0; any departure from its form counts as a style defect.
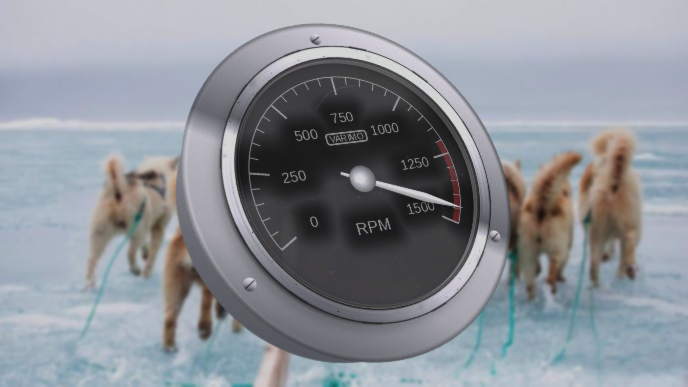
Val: 1450
